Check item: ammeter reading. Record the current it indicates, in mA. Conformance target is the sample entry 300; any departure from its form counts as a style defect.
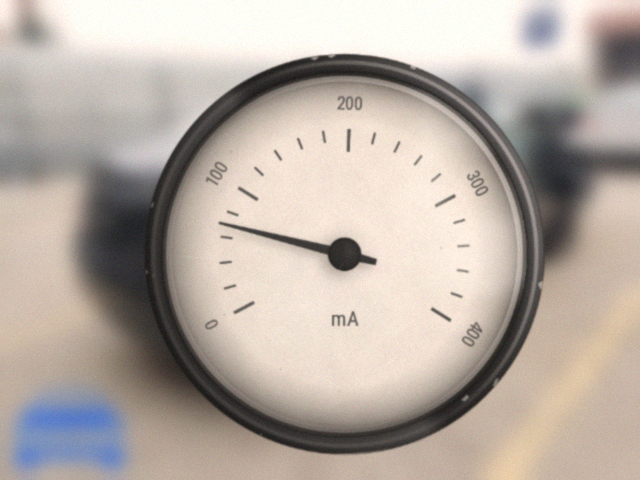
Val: 70
